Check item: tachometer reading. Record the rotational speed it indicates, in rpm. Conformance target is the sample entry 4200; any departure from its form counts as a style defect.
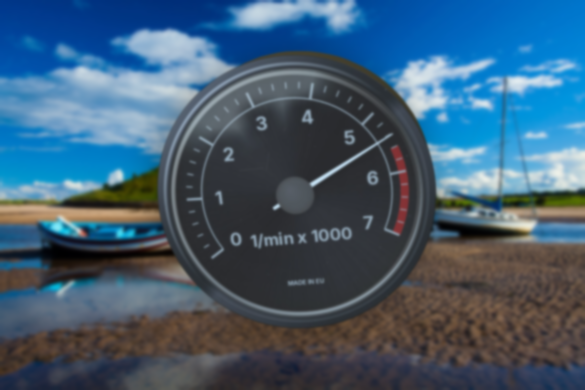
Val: 5400
